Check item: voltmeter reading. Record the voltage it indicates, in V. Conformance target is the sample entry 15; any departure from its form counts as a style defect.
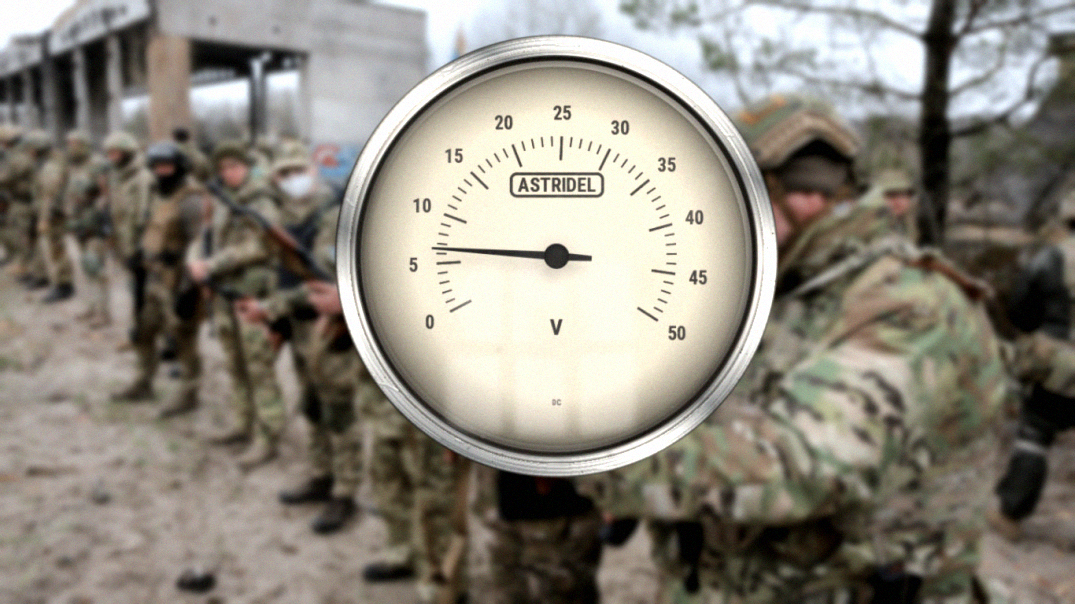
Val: 6.5
